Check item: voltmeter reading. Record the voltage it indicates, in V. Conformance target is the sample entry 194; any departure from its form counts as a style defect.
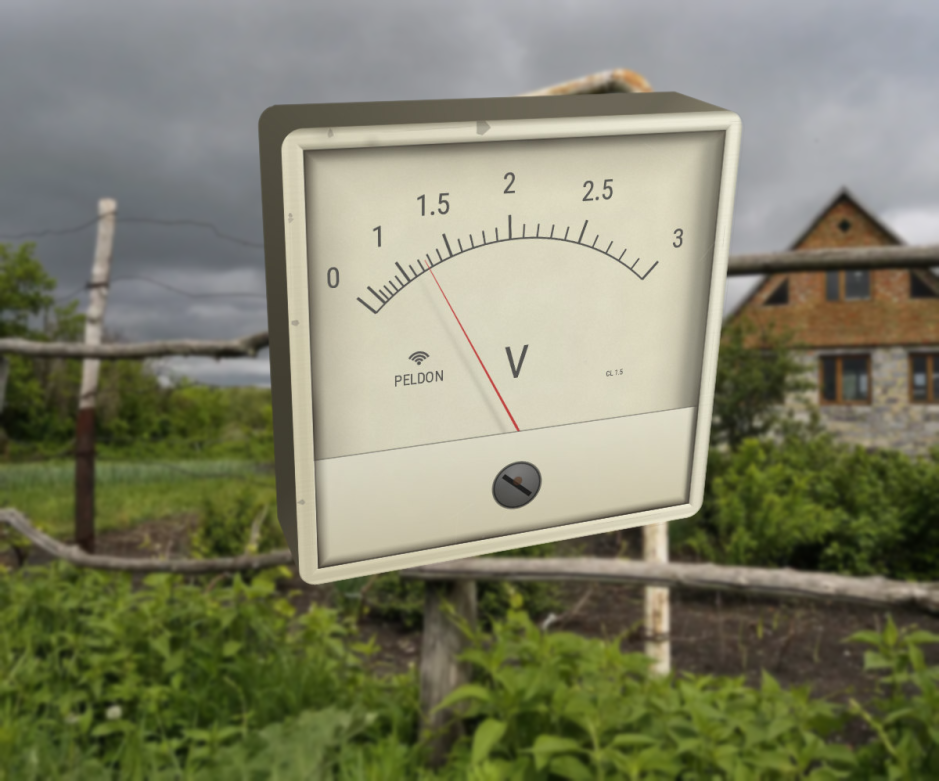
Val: 1.25
